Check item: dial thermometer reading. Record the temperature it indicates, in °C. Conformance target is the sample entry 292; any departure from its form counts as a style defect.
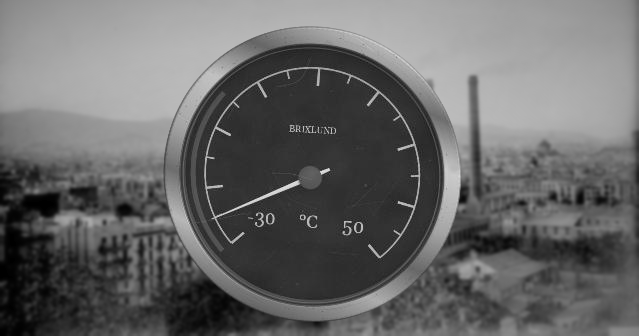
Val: -25
